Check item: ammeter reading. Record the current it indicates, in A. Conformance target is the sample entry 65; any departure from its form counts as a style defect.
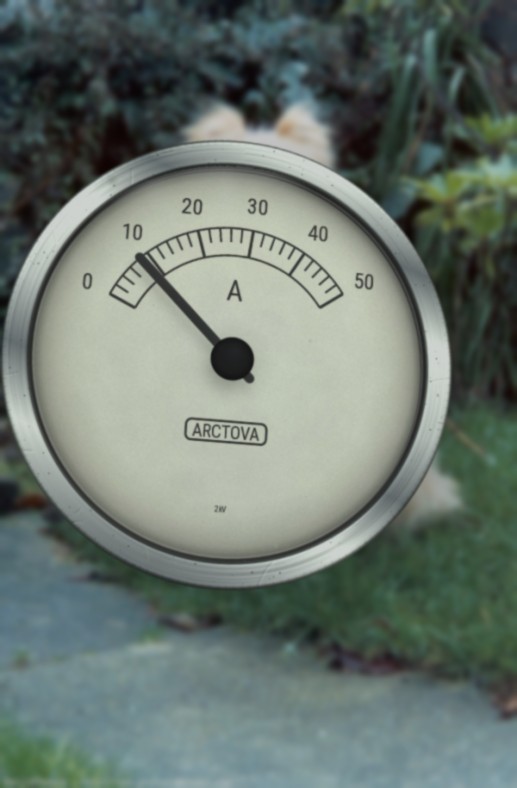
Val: 8
